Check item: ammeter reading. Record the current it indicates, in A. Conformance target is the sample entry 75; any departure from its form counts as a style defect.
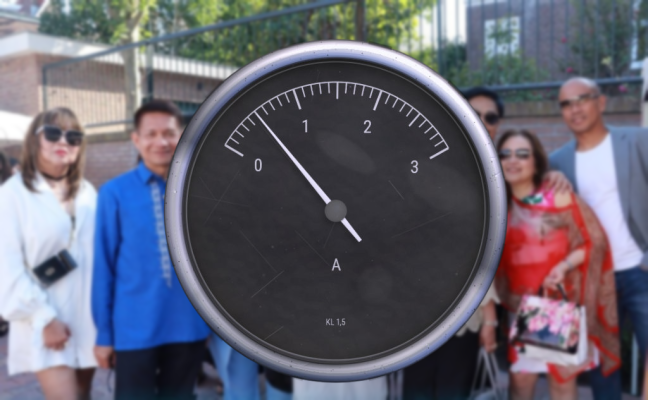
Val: 0.5
